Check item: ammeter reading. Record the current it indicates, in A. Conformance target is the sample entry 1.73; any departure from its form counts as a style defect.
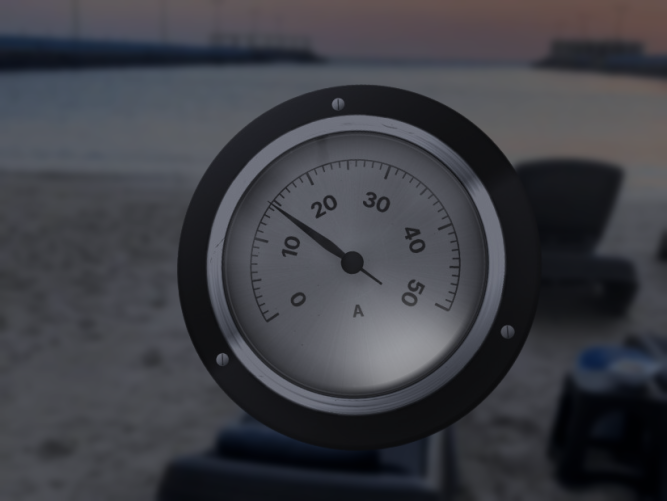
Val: 14.5
